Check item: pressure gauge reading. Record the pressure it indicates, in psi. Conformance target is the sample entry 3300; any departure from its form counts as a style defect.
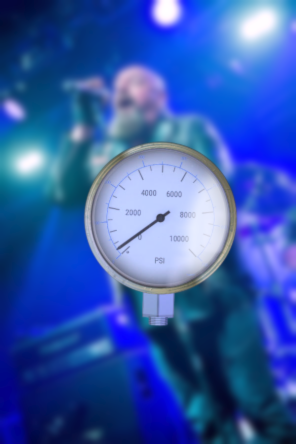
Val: 250
